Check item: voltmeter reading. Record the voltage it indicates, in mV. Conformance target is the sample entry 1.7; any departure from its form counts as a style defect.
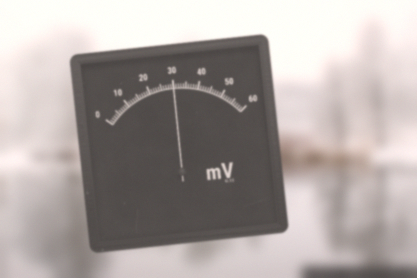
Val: 30
